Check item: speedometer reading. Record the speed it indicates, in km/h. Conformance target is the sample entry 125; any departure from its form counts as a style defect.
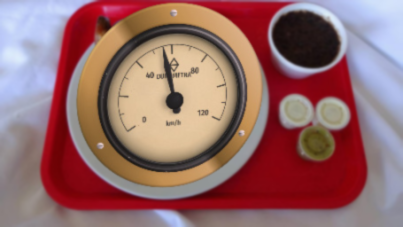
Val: 55
